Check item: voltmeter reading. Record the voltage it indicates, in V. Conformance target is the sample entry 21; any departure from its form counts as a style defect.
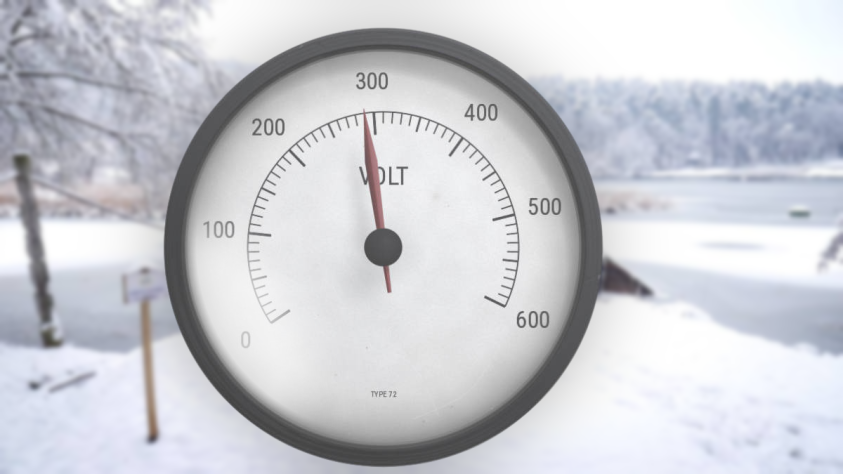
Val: 290
